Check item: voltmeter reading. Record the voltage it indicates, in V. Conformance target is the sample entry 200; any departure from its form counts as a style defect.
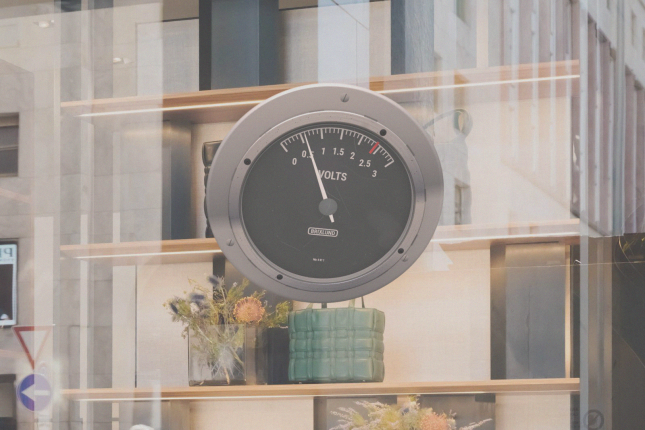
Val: 0.6
